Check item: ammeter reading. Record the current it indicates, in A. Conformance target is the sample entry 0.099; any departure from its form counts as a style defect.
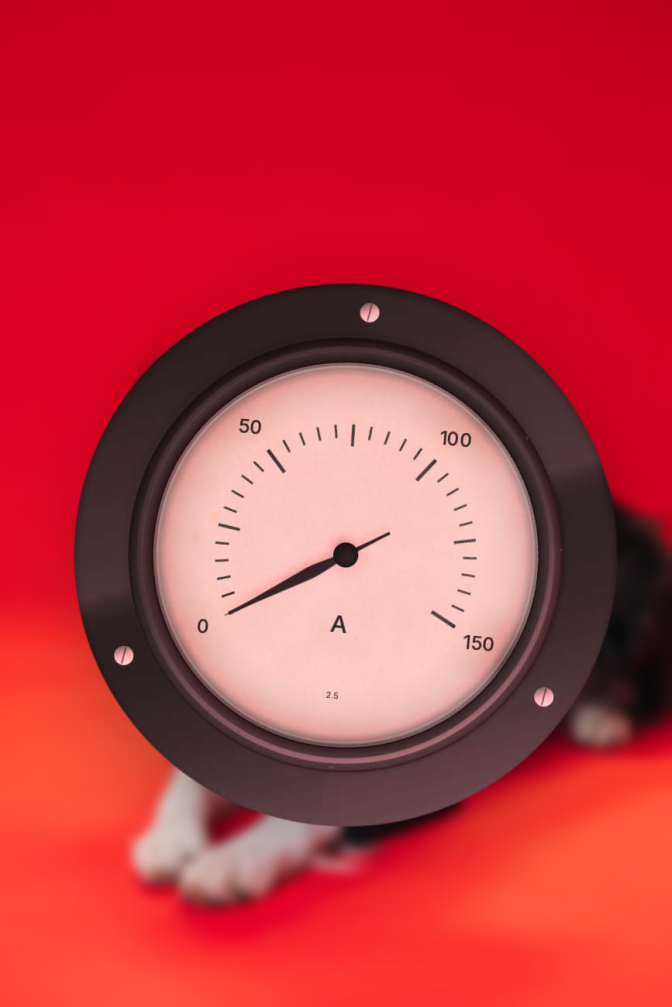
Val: 0
